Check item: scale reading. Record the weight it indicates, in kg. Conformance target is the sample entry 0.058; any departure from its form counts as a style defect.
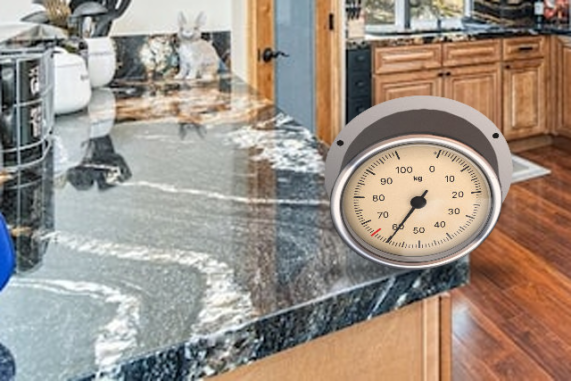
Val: 60
